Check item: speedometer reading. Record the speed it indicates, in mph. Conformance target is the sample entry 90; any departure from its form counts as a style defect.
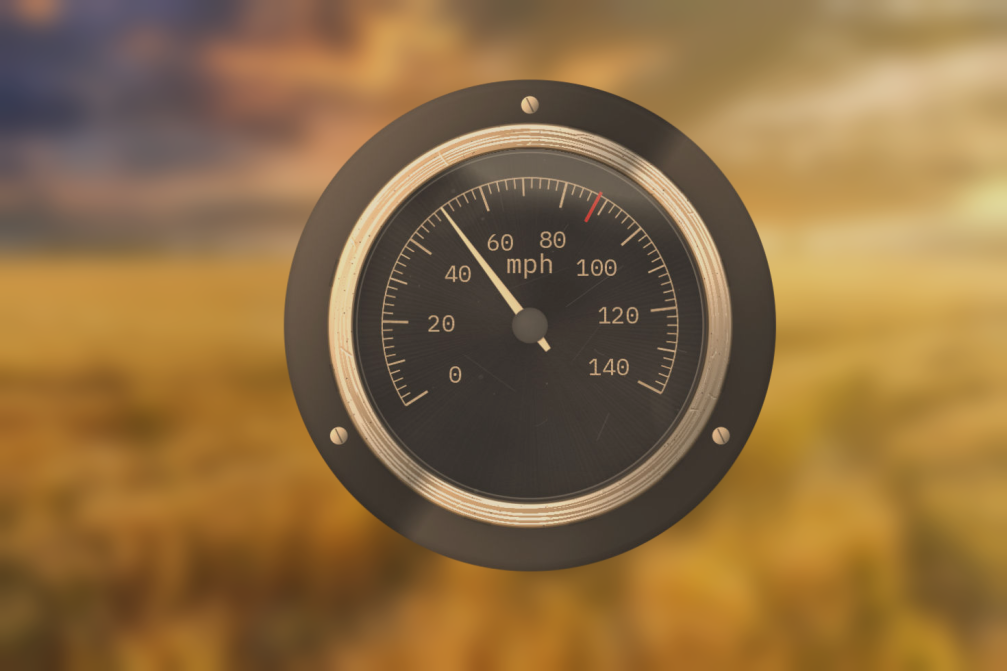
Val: 50
